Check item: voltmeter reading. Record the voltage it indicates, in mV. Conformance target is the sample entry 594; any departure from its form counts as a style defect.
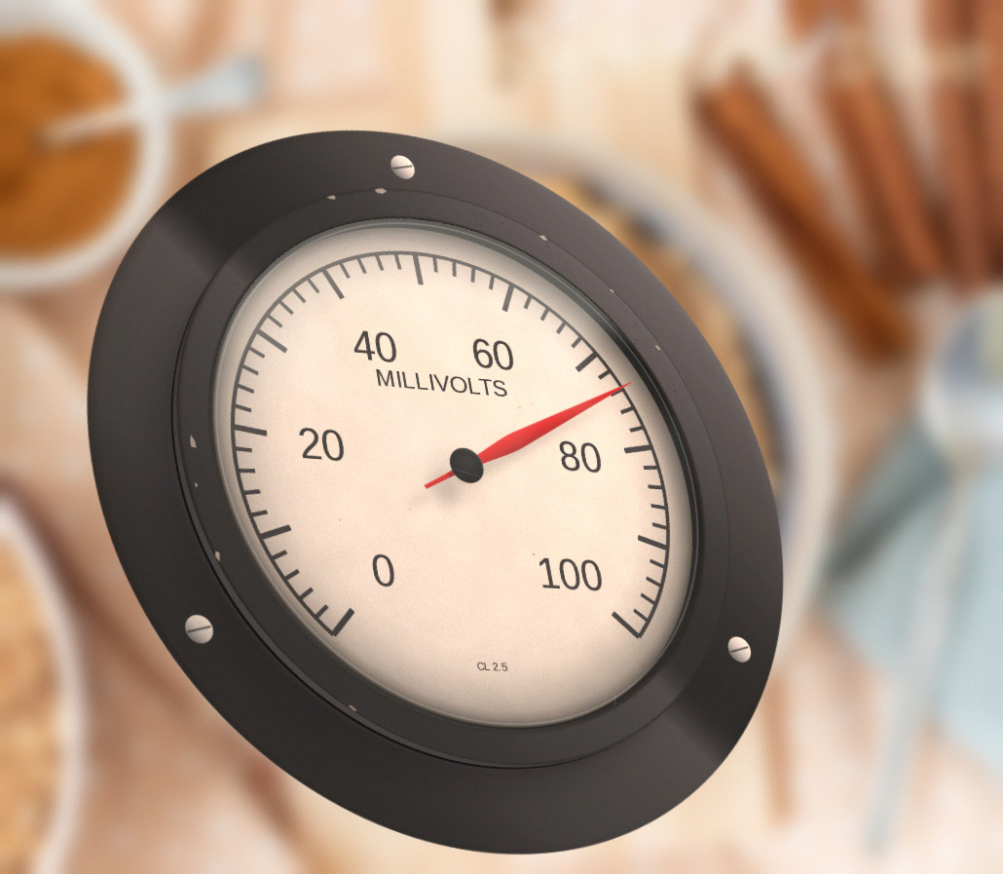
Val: 74
